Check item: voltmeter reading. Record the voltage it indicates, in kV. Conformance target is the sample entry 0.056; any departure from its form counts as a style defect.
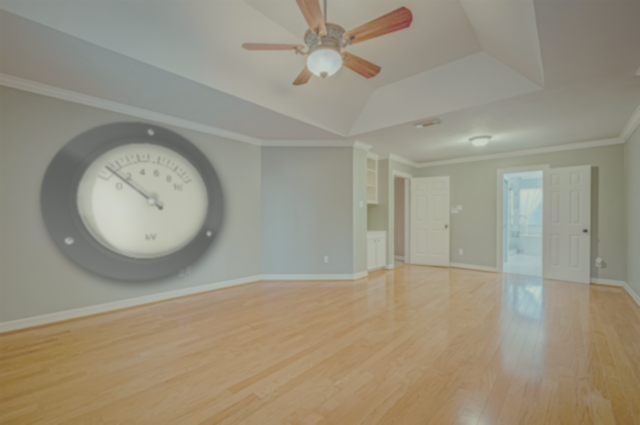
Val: 1
